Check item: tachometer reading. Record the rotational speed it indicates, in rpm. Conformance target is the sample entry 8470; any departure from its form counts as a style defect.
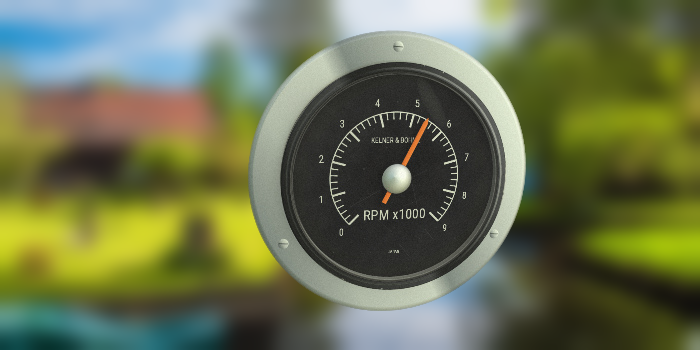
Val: 5400
